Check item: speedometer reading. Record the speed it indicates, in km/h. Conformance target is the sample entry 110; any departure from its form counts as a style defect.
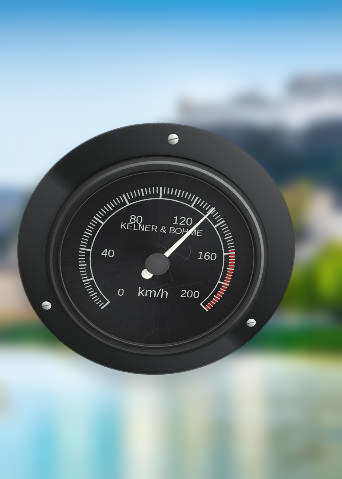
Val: 130
